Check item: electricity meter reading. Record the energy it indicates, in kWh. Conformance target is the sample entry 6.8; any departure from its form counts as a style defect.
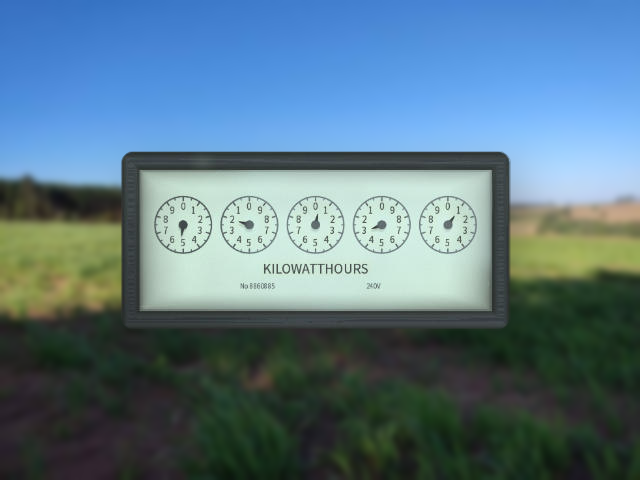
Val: 52031
